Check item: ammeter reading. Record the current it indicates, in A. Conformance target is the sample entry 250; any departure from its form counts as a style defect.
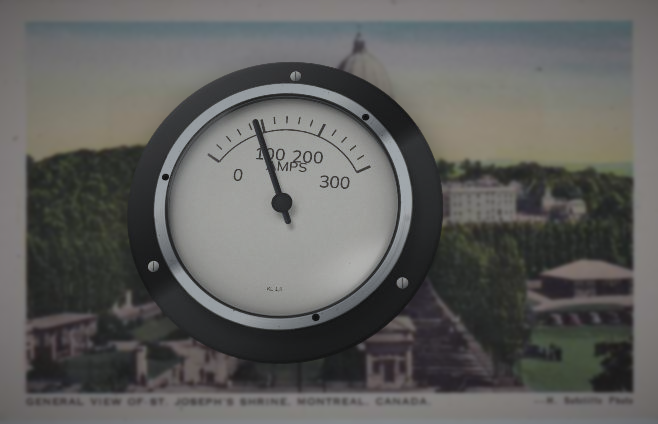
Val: 90
